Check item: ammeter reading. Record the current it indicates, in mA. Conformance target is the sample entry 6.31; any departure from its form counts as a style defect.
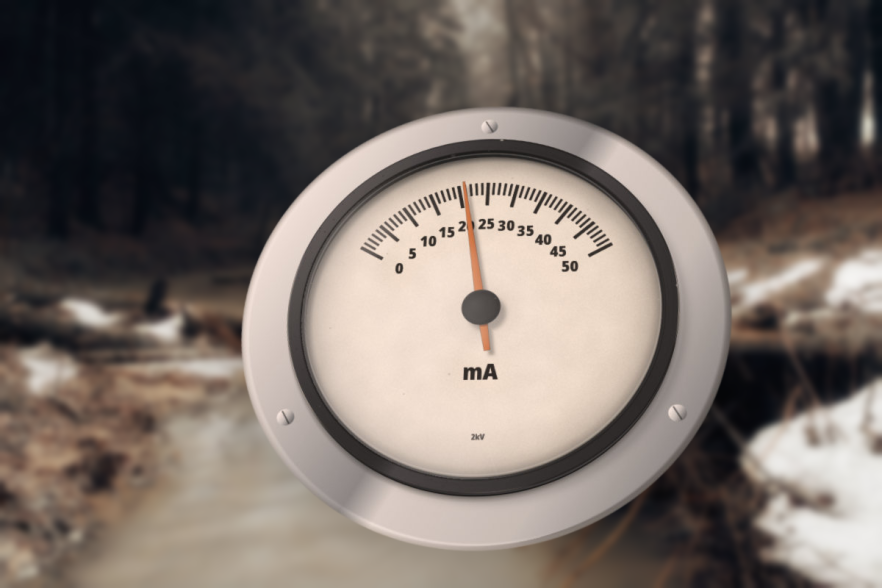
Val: 21
